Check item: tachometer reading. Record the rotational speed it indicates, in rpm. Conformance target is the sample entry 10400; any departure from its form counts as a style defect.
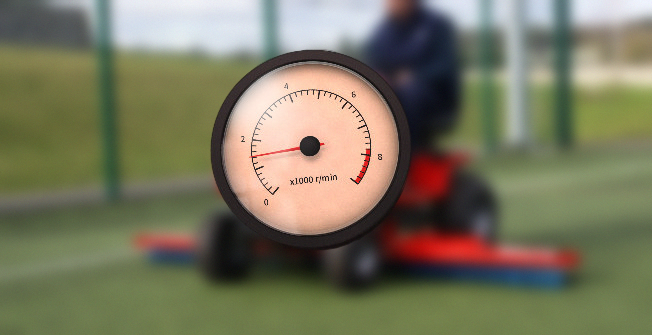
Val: 1400
